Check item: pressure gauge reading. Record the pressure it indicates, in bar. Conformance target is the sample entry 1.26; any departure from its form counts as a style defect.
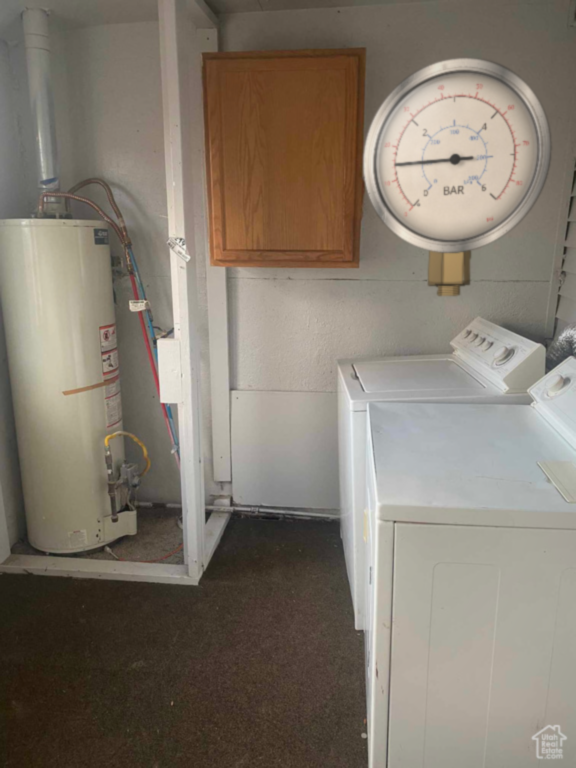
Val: 1
